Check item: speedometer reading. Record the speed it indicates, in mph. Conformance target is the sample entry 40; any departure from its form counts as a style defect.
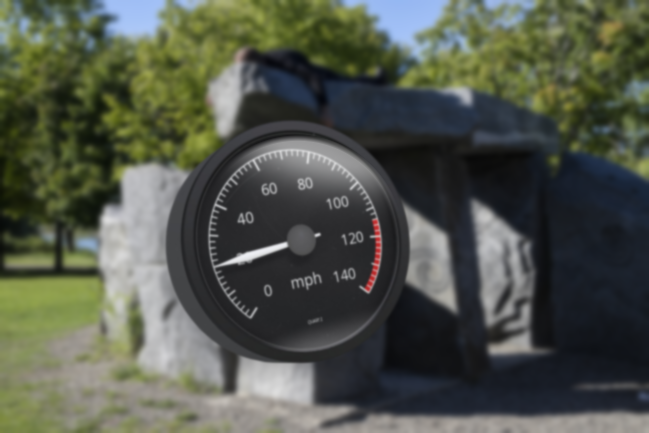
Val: 20
